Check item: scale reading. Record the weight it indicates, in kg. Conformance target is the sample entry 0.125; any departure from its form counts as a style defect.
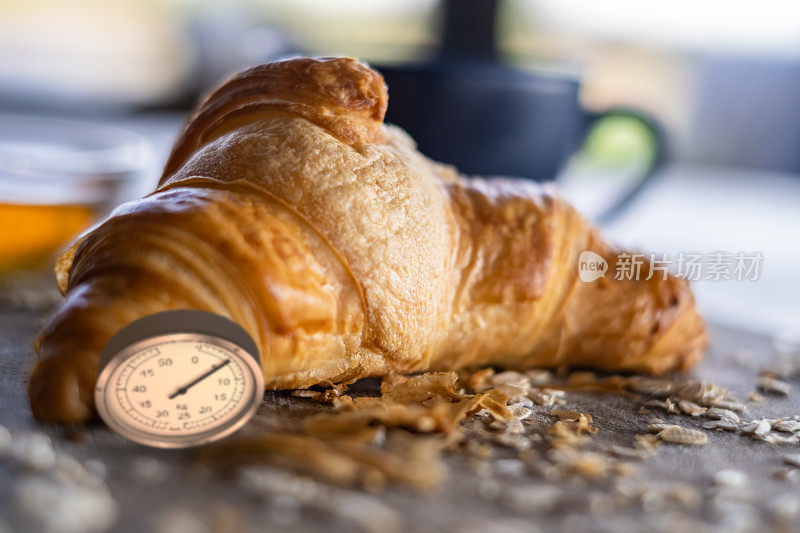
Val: 5
